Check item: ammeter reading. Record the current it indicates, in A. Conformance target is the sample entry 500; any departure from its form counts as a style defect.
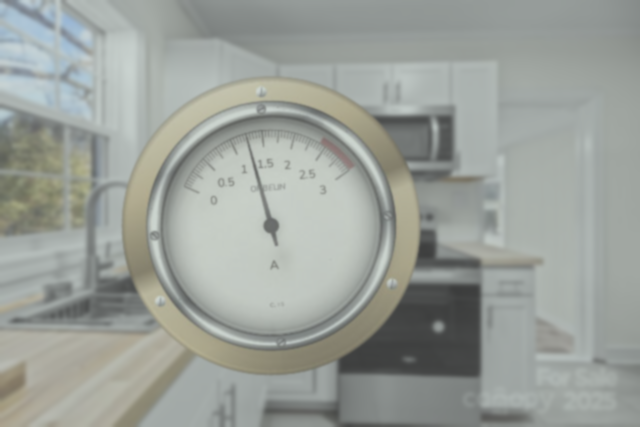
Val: 1.25
